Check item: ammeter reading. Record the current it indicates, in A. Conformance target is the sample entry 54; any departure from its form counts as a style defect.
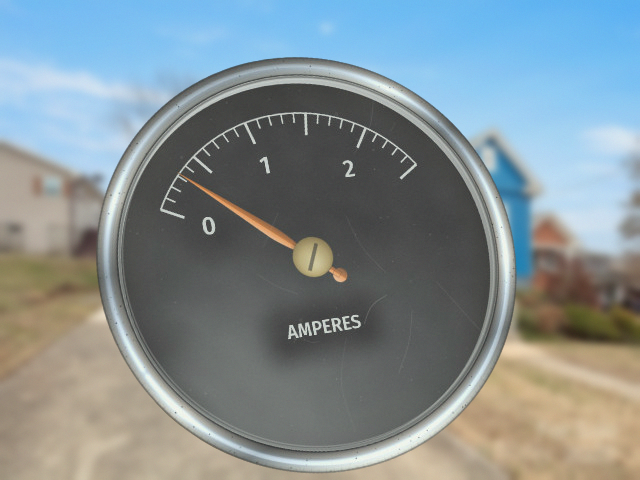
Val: 0.3
